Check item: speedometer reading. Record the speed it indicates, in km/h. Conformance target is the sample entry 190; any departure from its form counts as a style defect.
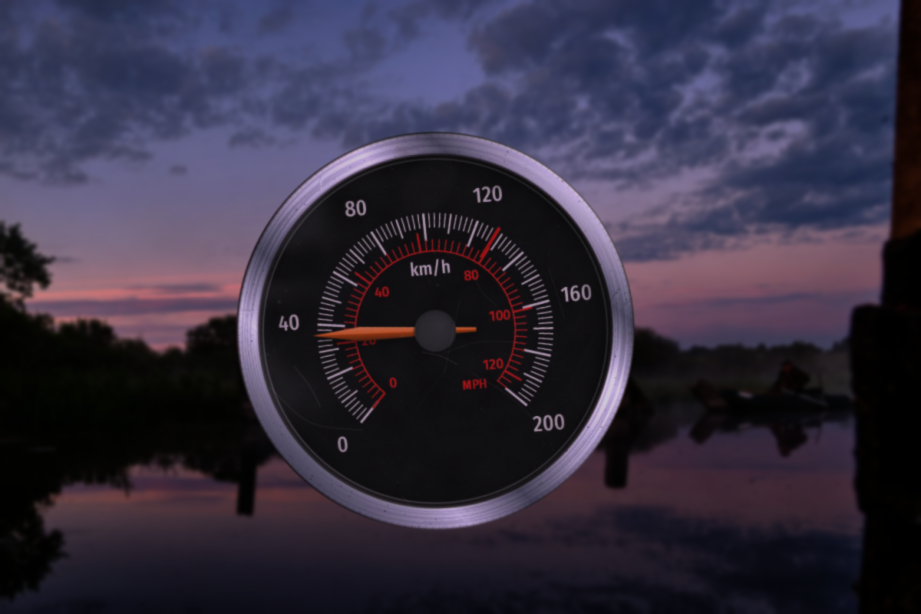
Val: 36
